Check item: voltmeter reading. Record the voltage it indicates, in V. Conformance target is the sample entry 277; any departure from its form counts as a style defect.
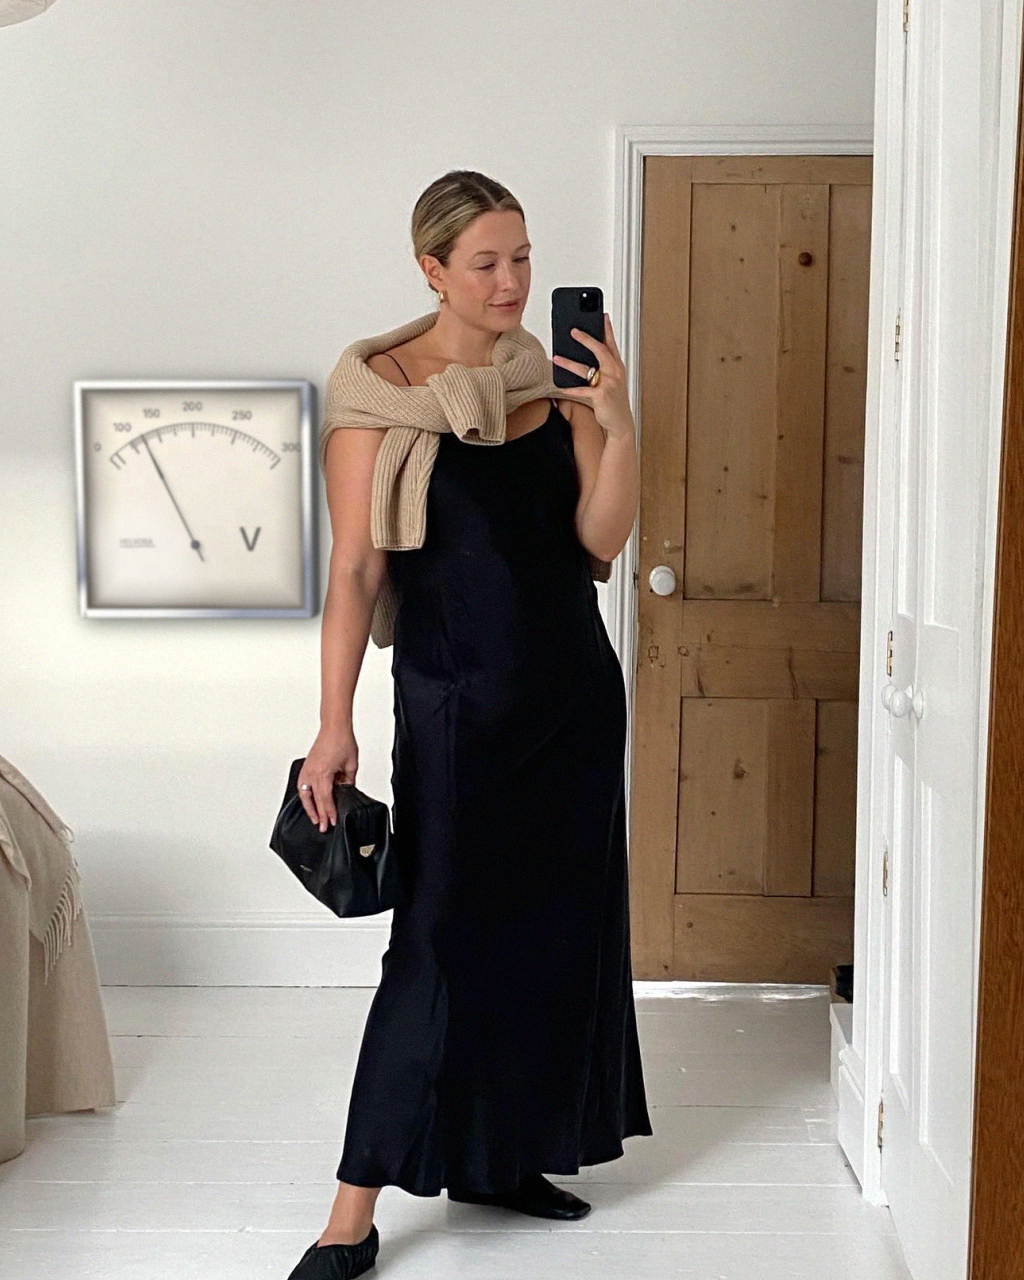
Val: 125
